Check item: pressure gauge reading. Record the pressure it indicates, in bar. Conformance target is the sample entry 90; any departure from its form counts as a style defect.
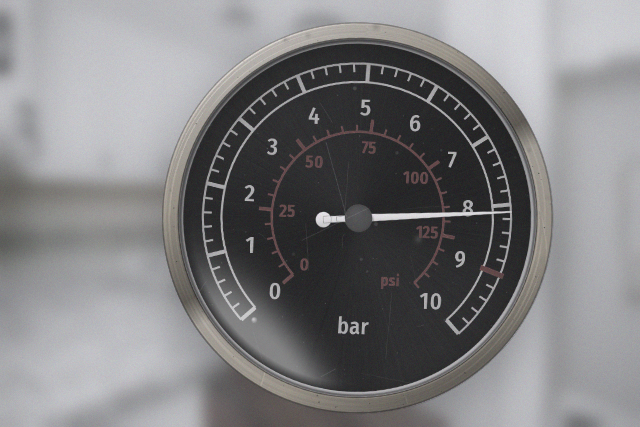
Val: 8.1
